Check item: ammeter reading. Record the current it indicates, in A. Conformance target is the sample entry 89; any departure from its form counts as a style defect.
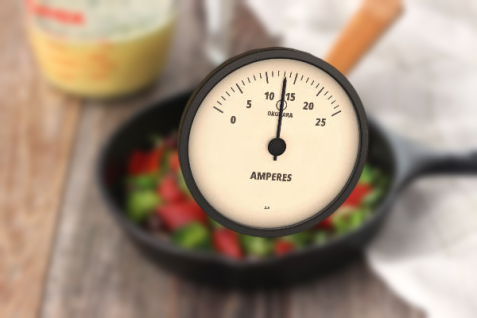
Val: 13
